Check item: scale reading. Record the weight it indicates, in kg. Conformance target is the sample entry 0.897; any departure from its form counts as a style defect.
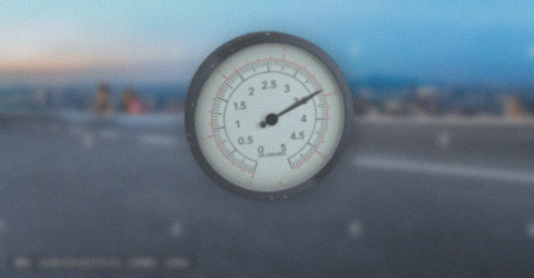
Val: 3.5
